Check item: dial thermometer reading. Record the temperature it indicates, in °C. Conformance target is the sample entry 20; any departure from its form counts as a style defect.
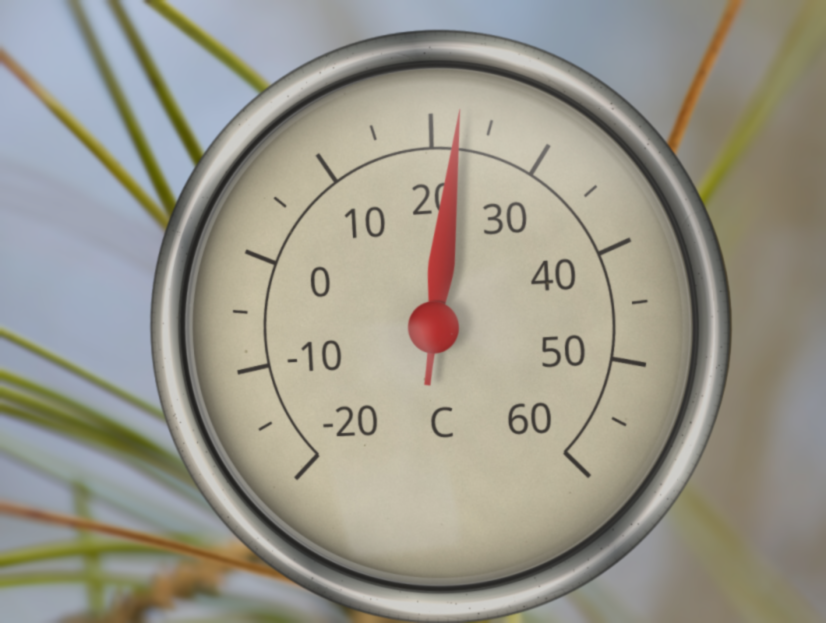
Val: 22.5
